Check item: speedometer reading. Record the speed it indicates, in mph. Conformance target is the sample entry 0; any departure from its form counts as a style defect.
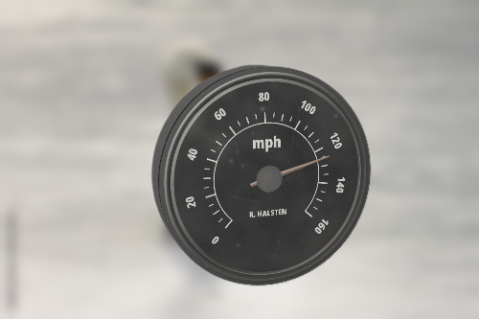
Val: 125
